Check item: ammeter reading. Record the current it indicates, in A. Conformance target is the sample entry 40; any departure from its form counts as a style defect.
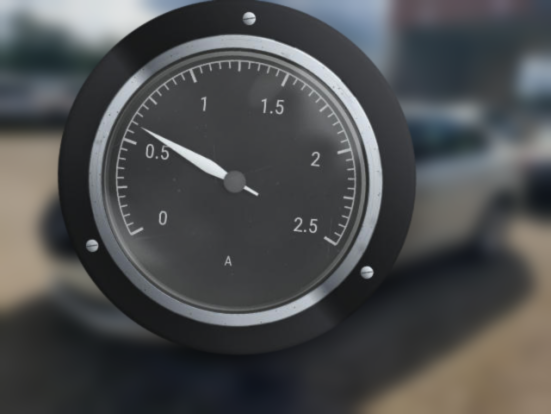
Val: 0.6
